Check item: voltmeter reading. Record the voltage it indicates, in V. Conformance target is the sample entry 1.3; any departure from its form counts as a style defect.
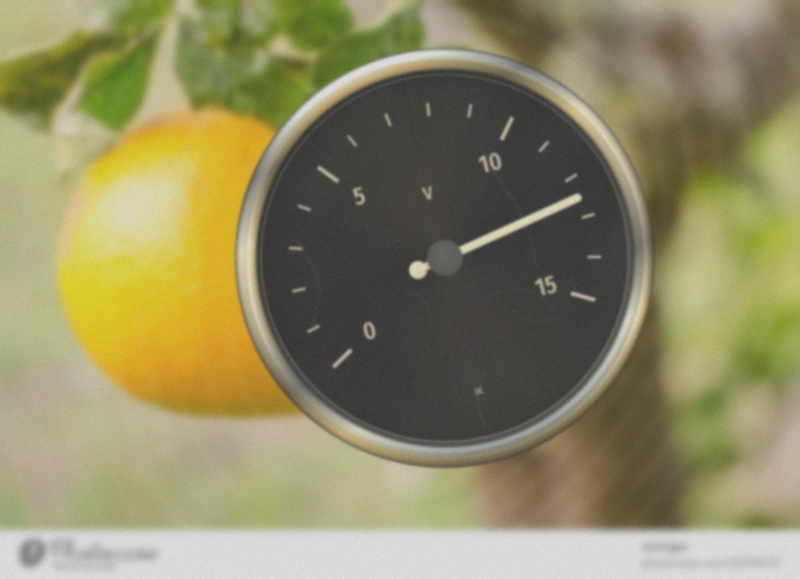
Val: 12.5
